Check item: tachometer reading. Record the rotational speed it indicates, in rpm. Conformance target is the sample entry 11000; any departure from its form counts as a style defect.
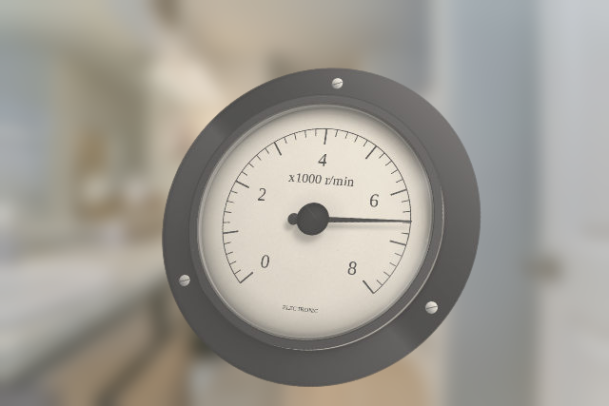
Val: 6600
